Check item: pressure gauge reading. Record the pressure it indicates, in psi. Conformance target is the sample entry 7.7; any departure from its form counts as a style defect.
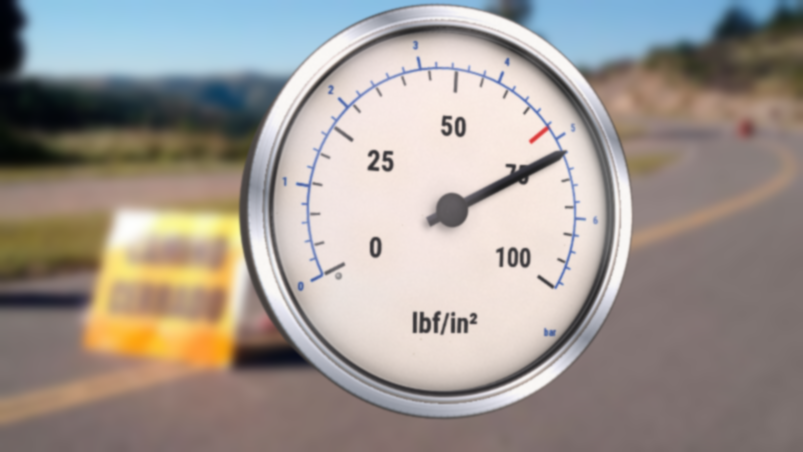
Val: 75
